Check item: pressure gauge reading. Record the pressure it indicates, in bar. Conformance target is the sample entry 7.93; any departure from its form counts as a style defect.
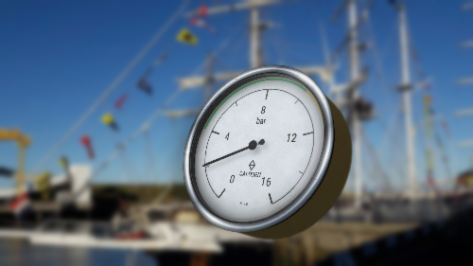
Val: 2
